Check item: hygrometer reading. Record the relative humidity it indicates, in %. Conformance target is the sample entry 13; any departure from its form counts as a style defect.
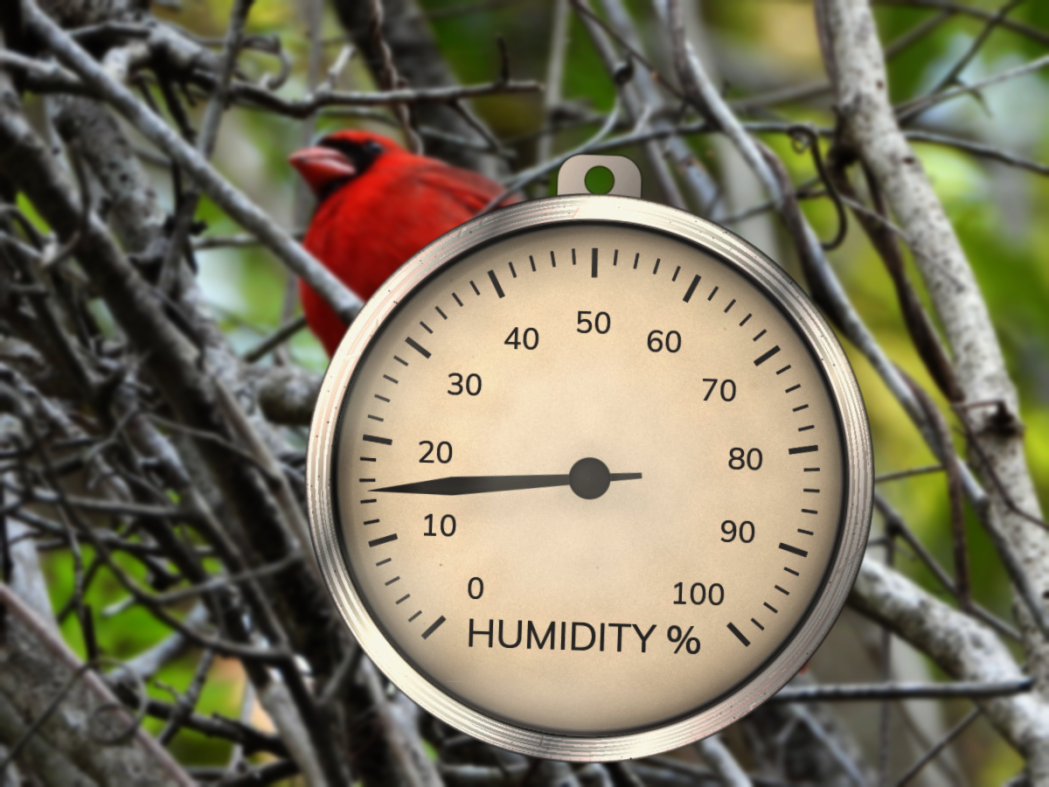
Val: 15
